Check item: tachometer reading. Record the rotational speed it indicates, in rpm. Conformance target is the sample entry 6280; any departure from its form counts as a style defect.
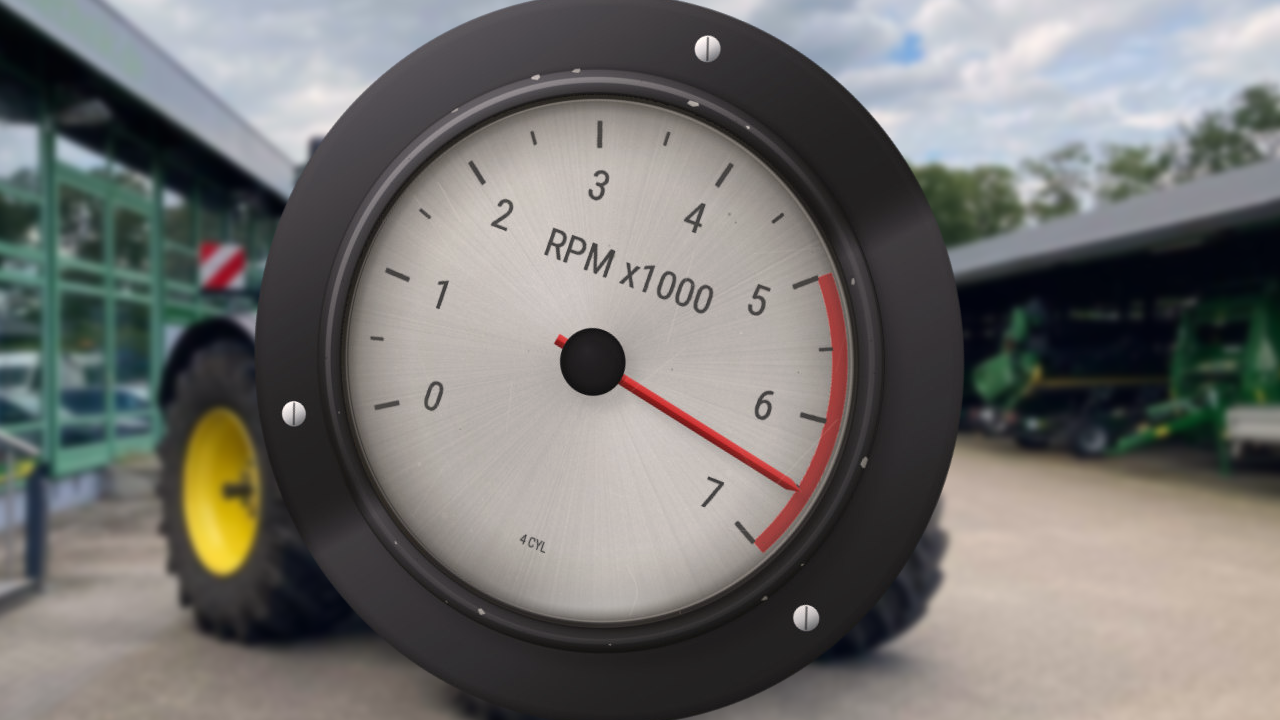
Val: 6500
